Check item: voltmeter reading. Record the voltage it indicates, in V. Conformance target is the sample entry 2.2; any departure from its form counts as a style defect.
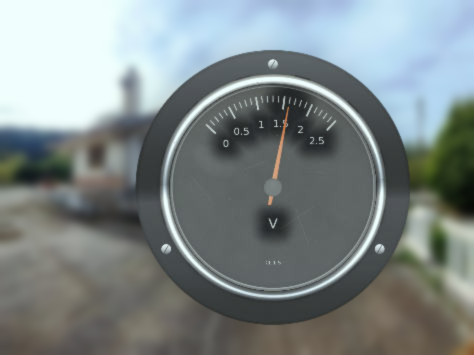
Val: 1.6
